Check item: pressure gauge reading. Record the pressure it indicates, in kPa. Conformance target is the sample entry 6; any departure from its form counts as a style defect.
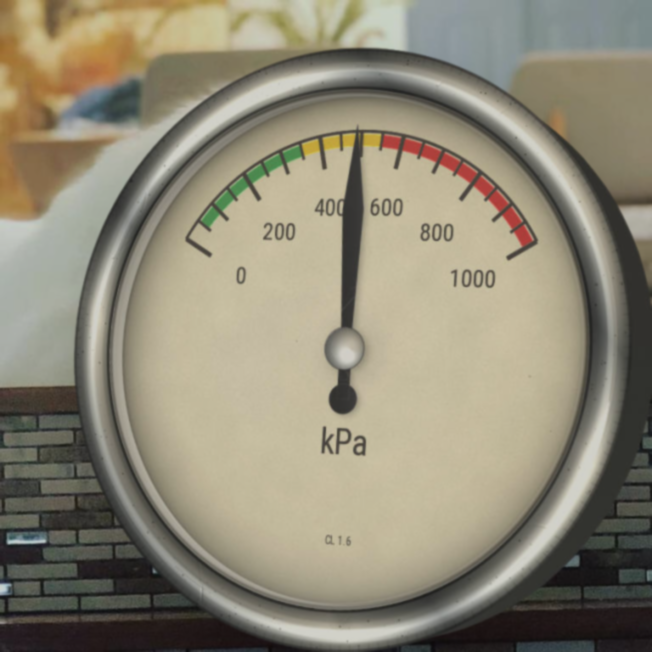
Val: 500
